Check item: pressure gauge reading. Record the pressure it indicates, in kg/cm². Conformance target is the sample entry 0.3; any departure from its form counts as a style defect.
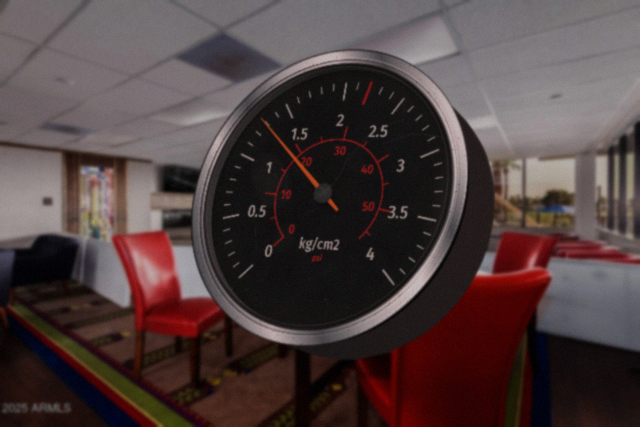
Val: 1.3
